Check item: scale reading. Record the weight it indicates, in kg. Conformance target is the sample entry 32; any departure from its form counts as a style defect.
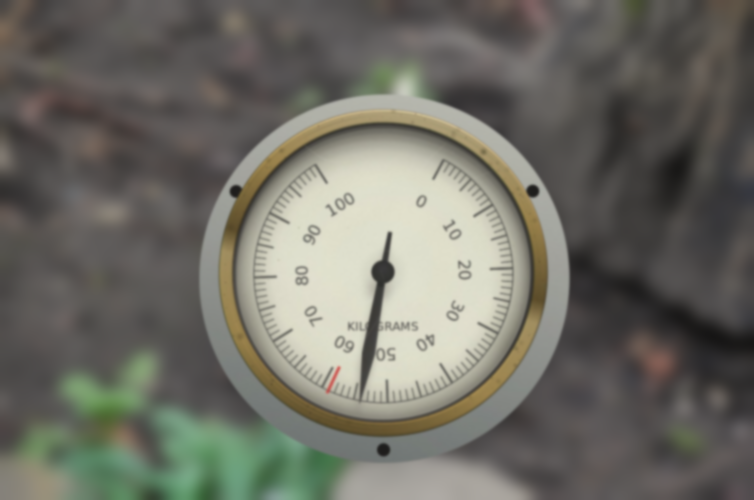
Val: 54
